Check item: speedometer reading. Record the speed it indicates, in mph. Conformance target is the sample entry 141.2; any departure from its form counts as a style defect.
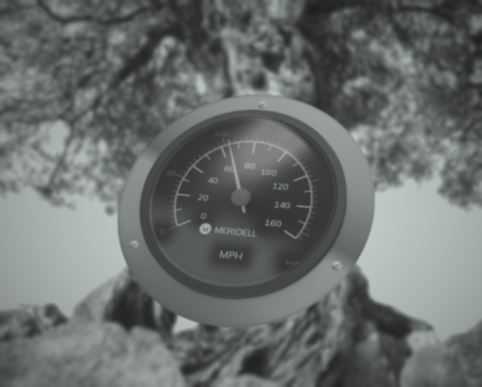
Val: 65
